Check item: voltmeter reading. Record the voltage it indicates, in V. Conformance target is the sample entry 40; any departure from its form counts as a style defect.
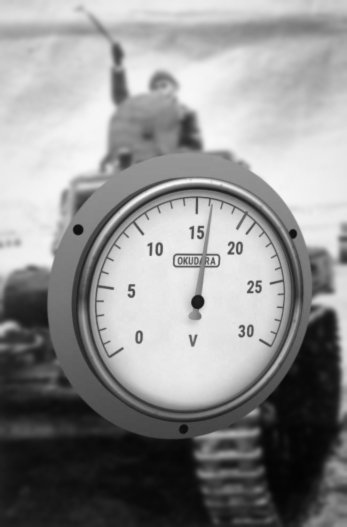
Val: 16
